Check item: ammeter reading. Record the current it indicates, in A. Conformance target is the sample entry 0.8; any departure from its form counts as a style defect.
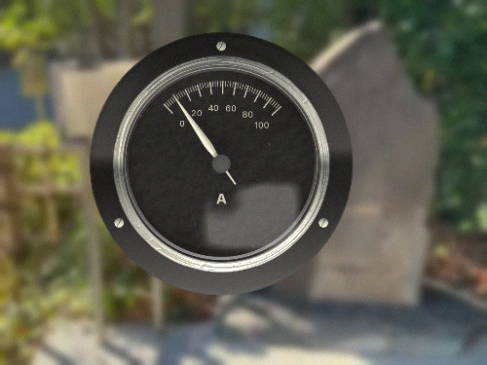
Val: 10
